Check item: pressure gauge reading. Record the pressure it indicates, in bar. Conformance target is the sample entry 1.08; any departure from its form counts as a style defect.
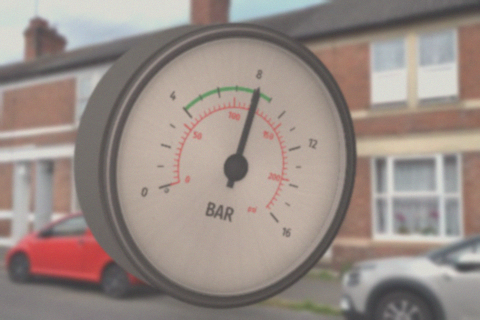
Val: 8
